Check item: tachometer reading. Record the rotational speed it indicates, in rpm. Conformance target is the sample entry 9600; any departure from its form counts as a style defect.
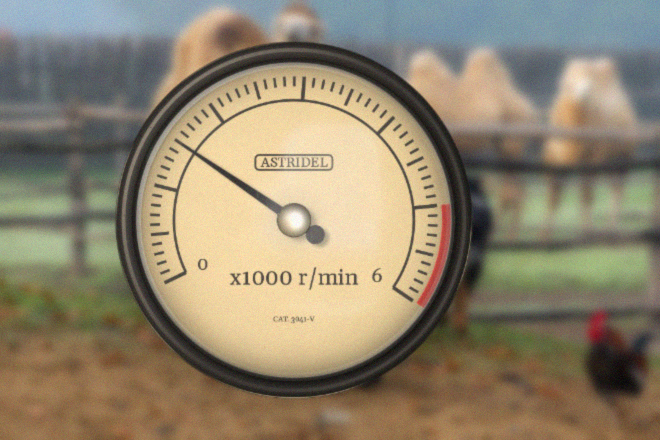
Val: 1500
